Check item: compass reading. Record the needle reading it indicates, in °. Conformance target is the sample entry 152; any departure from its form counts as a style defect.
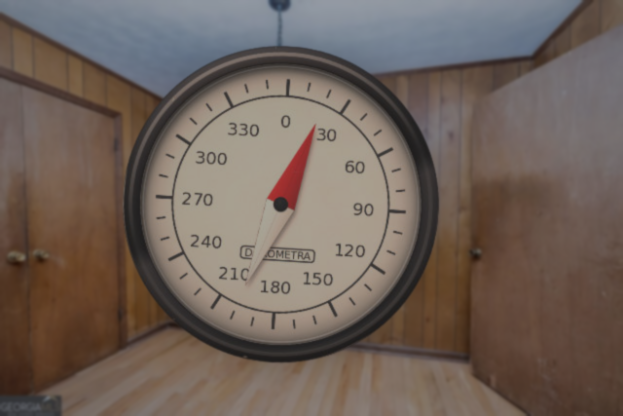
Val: 20
